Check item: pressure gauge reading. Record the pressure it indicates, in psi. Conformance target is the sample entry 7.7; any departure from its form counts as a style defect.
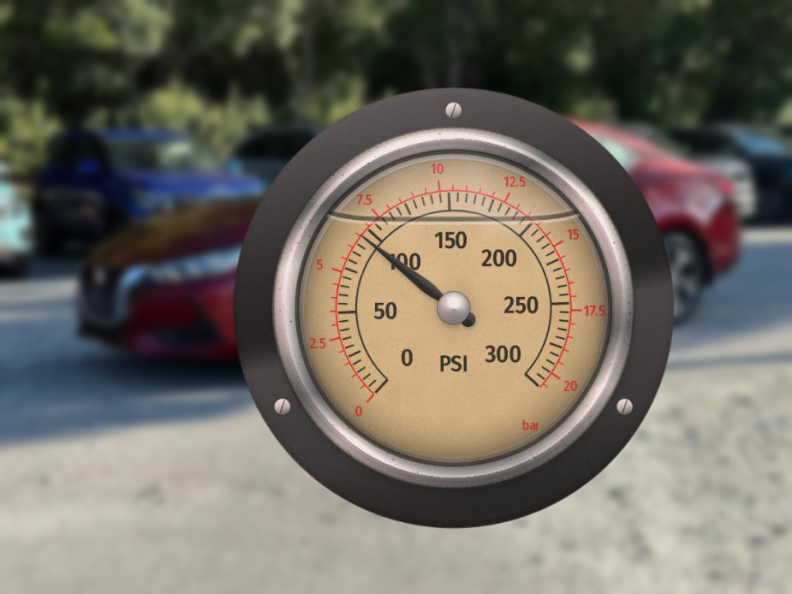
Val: 95
